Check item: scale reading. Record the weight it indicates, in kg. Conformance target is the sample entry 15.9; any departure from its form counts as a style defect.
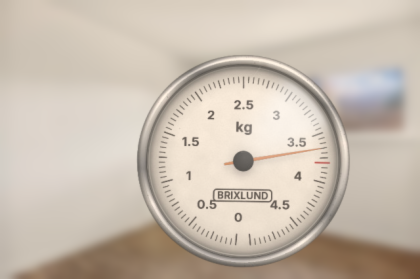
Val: 3.65
